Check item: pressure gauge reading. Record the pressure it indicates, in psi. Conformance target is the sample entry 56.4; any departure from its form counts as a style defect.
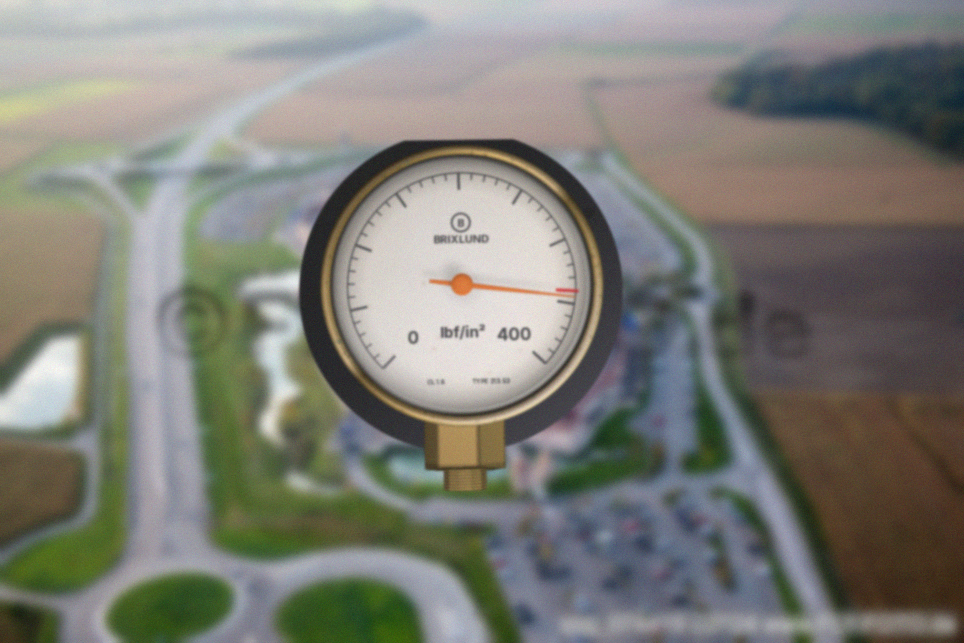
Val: 345
